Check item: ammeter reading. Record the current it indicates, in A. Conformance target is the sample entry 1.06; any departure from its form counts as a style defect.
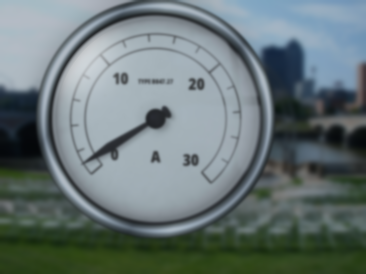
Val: 1
